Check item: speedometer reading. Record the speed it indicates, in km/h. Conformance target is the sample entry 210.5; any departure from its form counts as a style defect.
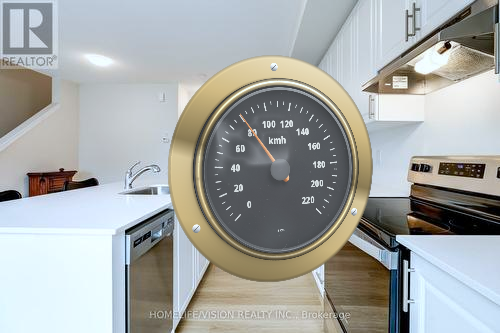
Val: 80
